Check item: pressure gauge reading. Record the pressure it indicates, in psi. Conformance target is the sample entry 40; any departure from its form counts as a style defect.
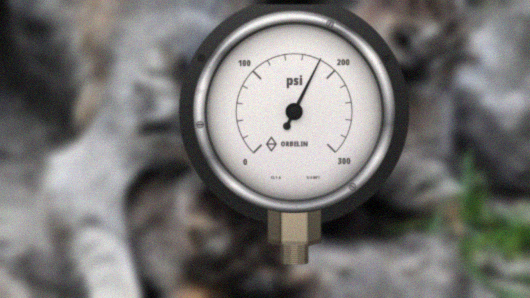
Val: 180
